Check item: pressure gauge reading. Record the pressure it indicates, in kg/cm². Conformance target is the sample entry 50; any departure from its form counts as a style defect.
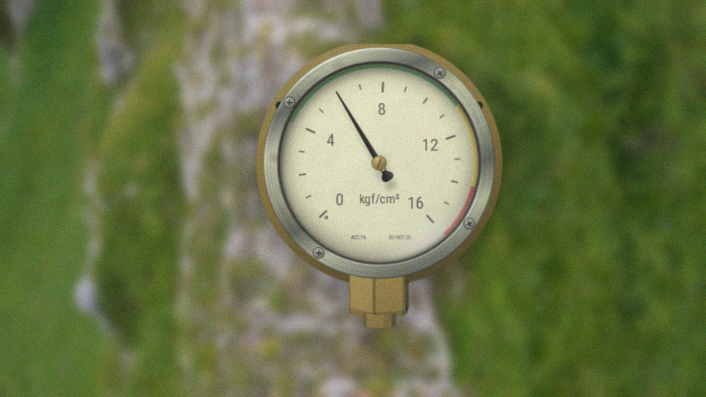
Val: 6
